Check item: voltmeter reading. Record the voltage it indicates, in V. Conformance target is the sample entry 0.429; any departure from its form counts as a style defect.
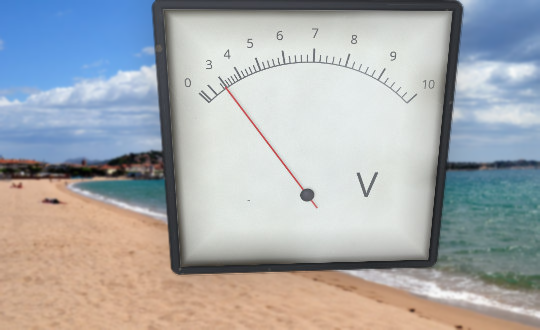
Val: 3
